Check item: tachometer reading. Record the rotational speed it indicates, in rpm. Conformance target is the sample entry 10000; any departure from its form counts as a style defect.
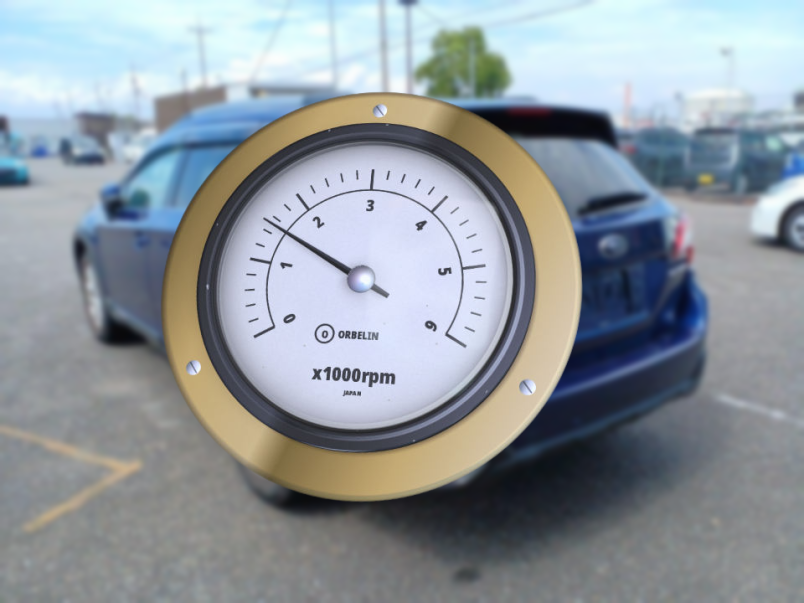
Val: 1500
